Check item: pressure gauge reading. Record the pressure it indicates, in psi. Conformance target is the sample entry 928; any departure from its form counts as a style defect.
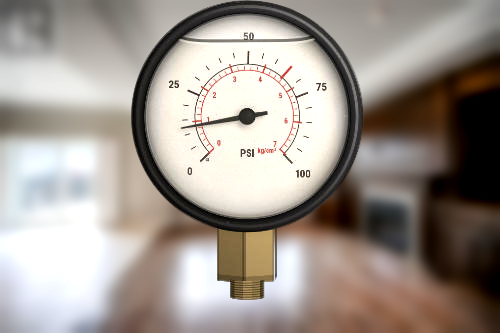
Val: 12.5
